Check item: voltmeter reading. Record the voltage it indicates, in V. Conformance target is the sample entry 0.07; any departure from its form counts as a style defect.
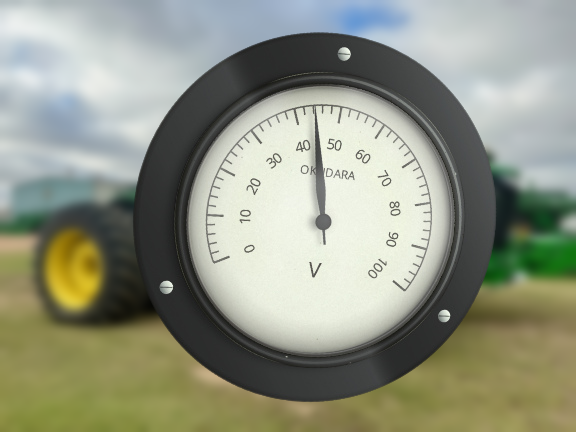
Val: 44
